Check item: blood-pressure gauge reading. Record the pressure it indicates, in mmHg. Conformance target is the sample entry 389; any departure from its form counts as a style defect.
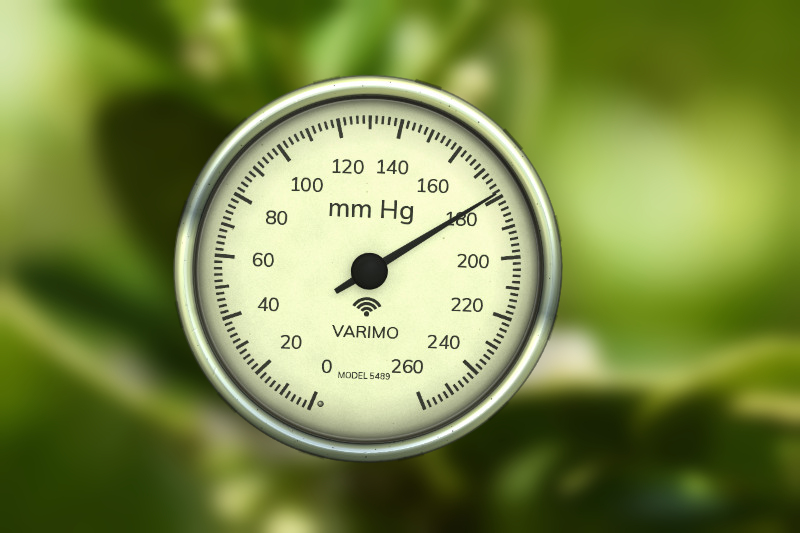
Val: 178
